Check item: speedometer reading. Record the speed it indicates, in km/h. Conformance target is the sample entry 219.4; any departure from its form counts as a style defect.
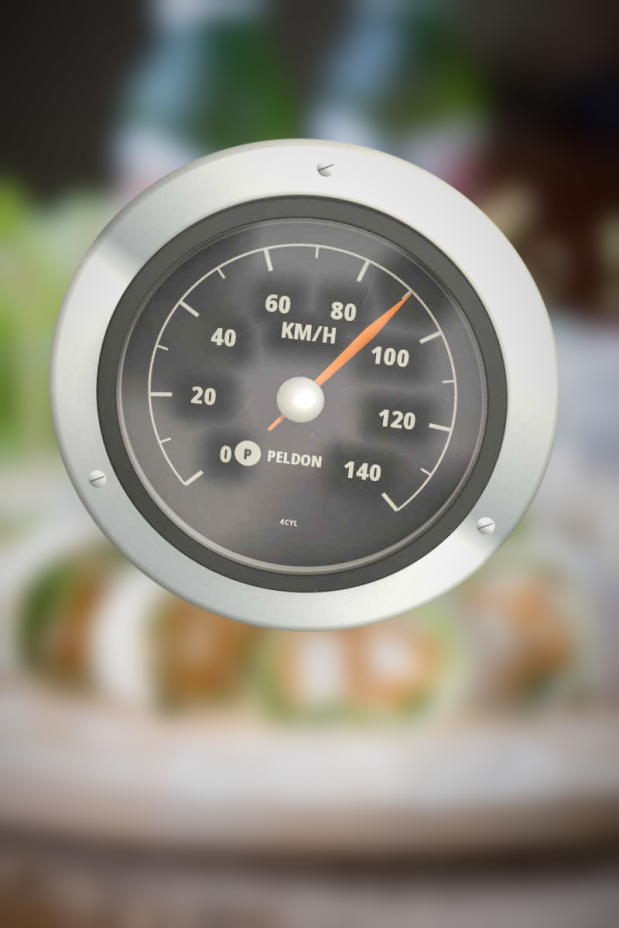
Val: 90
